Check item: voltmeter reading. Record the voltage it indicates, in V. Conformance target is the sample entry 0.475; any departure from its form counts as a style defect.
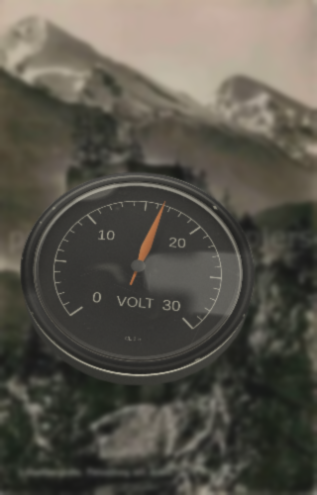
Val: 16.5
